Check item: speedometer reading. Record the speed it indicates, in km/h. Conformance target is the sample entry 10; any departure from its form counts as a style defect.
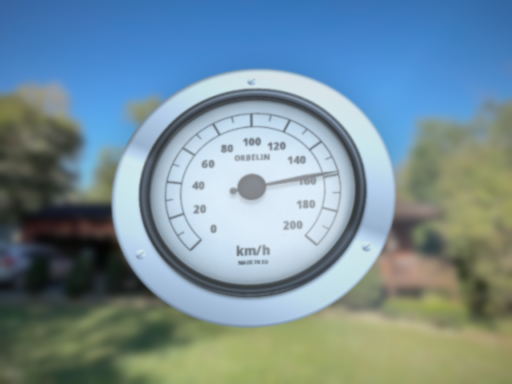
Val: 160
